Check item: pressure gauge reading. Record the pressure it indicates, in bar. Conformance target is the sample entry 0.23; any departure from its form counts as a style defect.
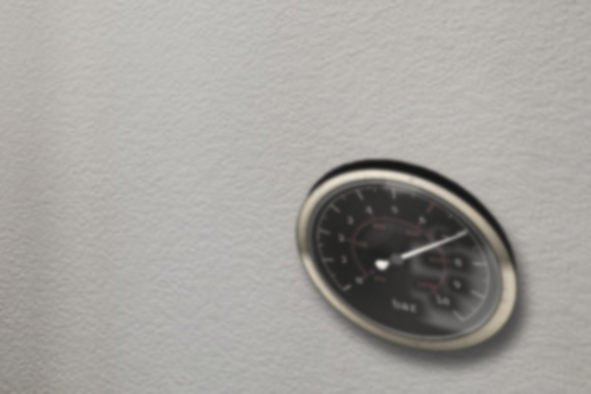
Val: 7
